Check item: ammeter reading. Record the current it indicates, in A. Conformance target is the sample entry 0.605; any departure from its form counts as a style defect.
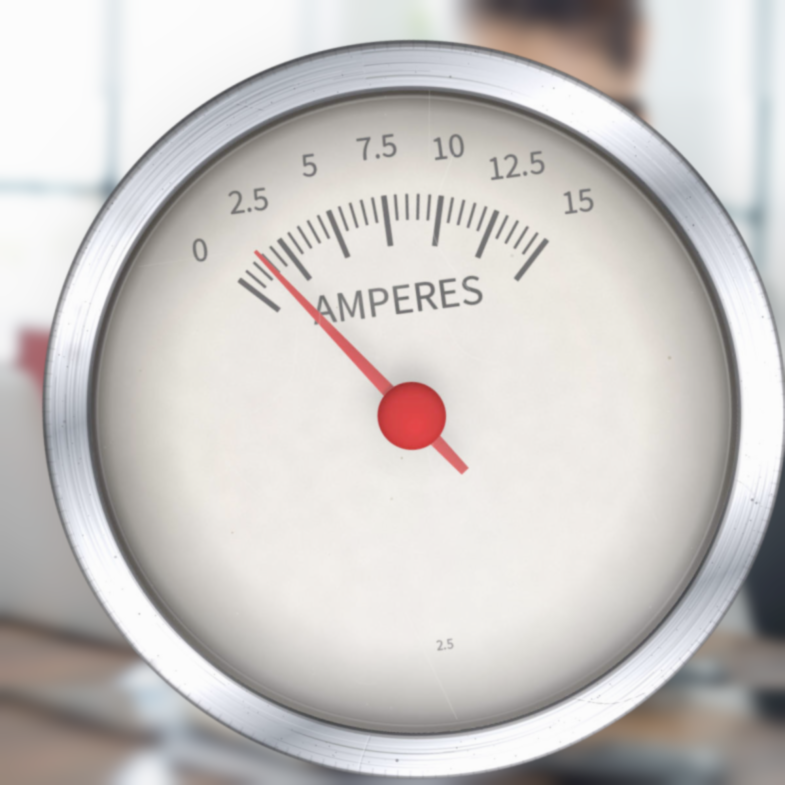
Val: 1.5
